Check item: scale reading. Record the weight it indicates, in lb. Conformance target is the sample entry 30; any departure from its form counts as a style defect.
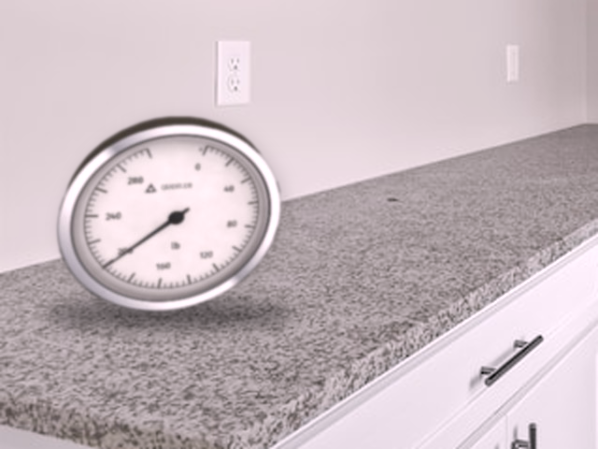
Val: 200
